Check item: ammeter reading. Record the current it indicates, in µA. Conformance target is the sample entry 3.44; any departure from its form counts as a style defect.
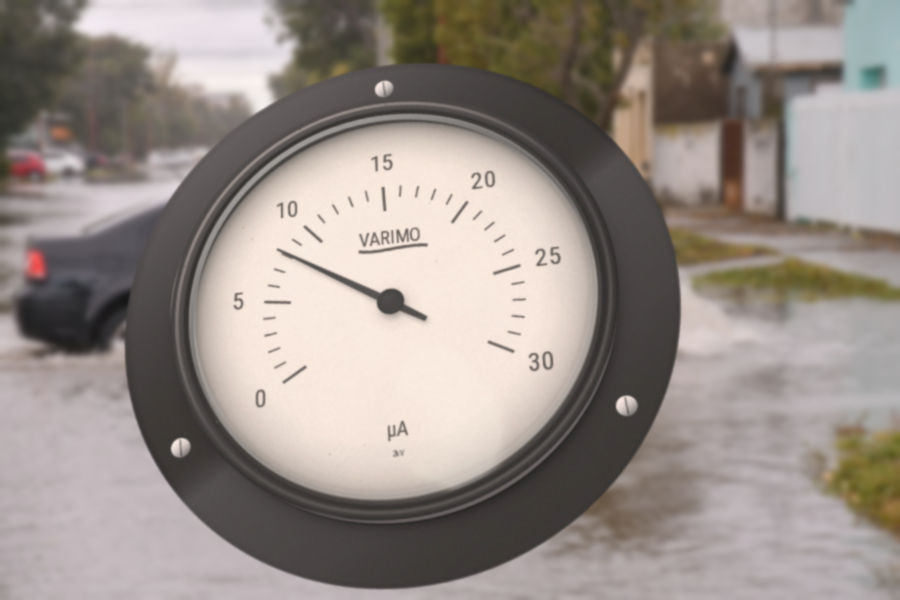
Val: 8
